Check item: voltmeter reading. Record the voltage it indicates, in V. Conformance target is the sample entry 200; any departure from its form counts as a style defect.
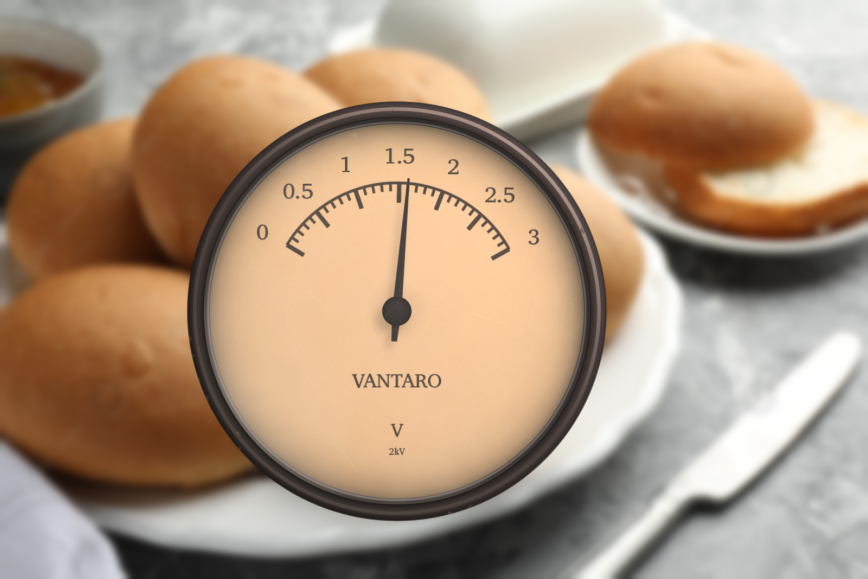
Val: 1.6
